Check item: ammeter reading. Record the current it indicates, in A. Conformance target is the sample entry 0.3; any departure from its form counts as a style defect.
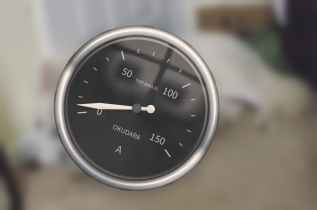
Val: 5
